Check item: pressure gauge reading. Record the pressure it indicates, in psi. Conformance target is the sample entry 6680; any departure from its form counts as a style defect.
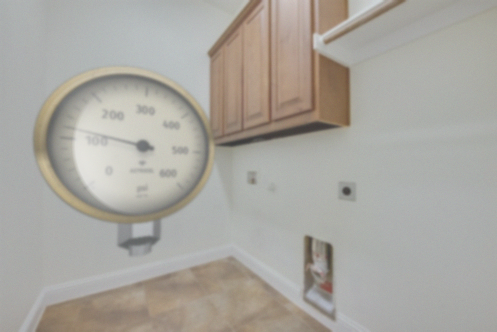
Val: 120
